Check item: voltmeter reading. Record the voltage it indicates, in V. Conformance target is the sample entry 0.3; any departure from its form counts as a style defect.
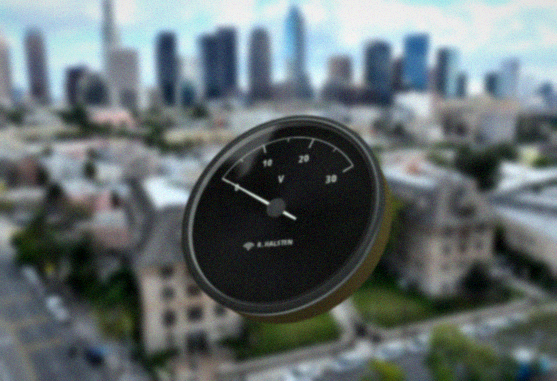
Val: 0
